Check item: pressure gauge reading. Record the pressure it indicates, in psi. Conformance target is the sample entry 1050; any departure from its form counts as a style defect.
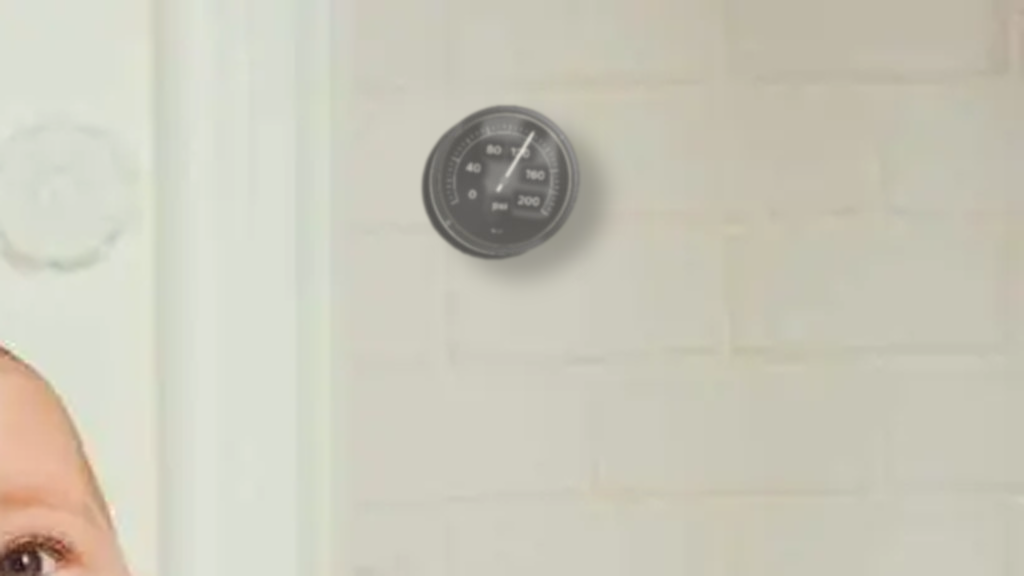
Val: 120
